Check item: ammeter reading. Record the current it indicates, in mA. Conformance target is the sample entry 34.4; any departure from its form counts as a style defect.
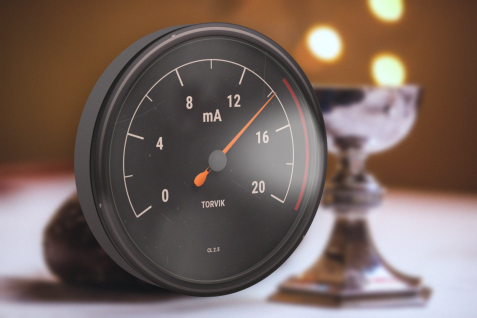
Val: 14
